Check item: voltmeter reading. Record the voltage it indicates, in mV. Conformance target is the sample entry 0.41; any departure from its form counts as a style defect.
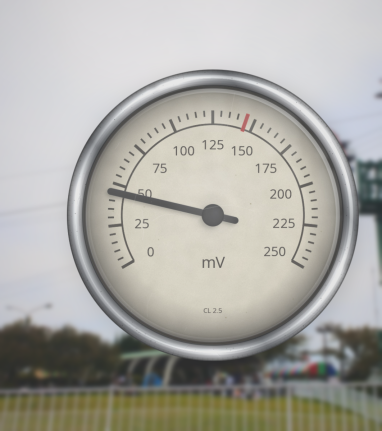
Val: 45
